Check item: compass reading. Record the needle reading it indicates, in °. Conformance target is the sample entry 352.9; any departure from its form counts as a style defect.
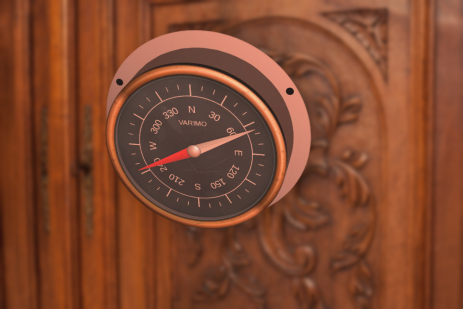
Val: 245
